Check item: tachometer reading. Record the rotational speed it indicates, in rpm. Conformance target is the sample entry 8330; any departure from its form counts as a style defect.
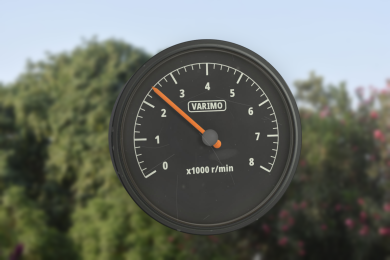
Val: 2400
